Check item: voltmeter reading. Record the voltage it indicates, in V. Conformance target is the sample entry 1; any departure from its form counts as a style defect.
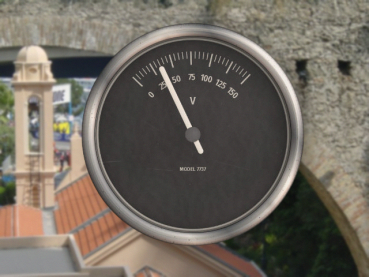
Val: 35
